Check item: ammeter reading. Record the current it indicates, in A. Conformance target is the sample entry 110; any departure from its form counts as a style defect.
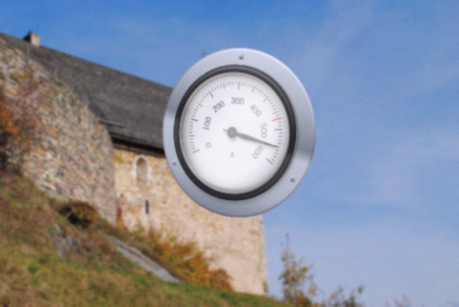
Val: 550
